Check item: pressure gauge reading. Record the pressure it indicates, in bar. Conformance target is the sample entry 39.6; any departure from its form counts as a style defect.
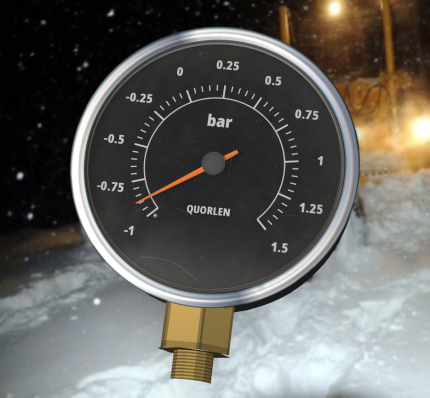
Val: -0.9
